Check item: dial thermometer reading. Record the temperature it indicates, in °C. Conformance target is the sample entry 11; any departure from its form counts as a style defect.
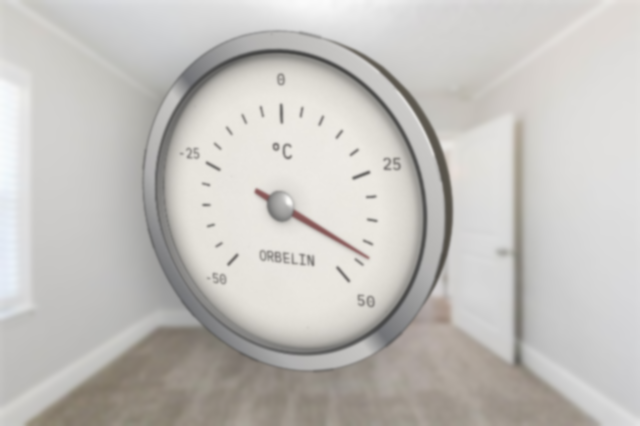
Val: 42.5
